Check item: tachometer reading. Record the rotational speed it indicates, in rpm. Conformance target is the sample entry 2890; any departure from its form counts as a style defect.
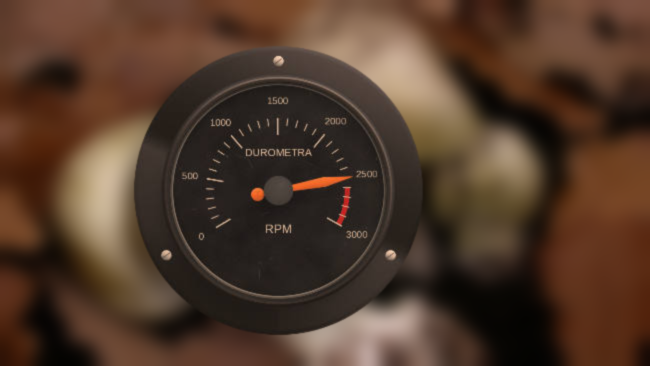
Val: 2500
